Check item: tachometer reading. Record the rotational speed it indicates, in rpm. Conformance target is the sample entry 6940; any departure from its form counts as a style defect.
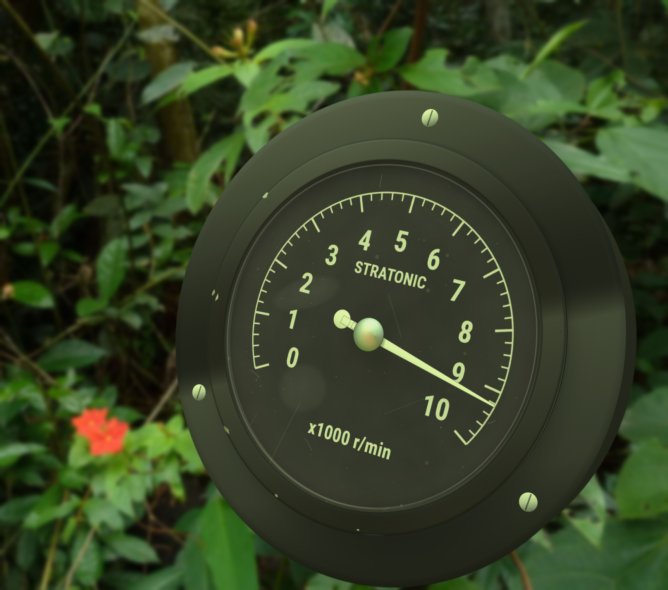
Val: 9200
